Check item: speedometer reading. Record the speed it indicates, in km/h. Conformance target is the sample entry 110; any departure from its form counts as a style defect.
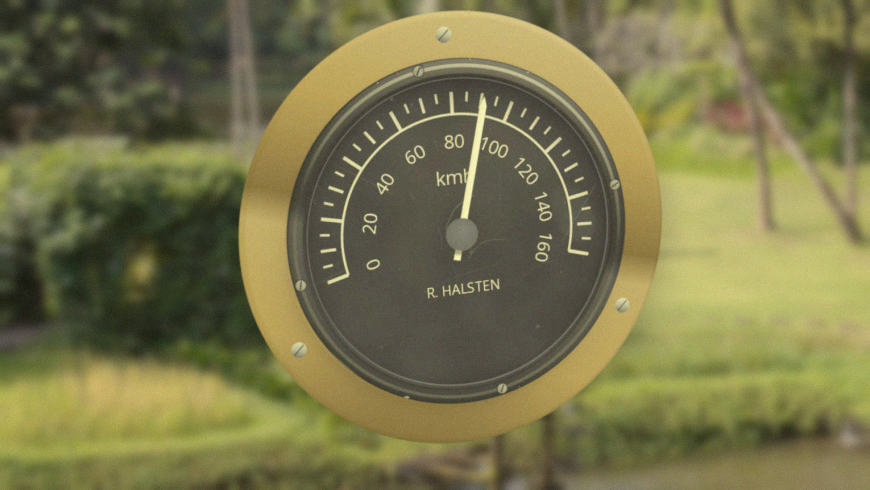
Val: 90
